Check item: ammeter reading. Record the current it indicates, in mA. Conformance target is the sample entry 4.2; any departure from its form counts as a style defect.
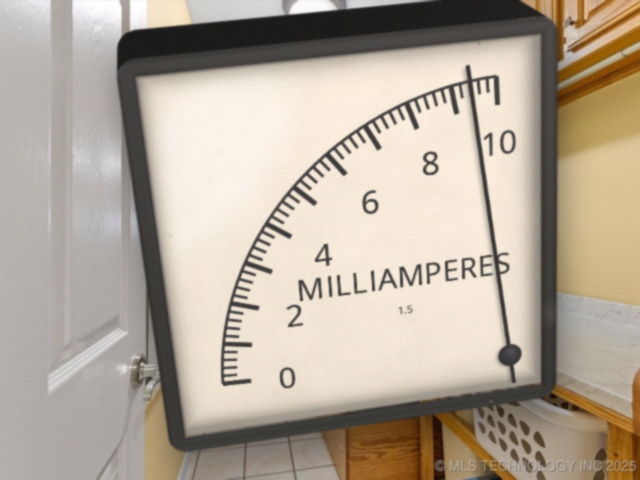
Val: 9.4
